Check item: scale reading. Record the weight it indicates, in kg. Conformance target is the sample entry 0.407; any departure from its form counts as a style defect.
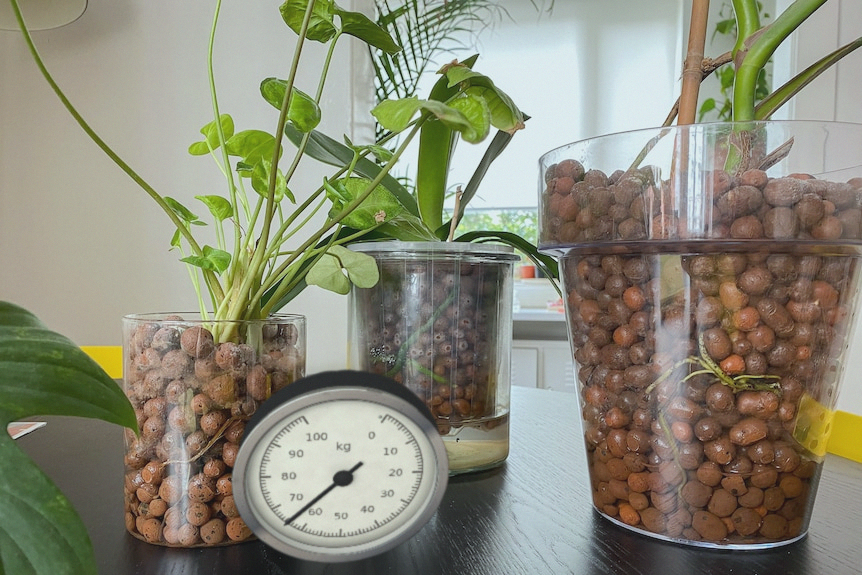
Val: 65
